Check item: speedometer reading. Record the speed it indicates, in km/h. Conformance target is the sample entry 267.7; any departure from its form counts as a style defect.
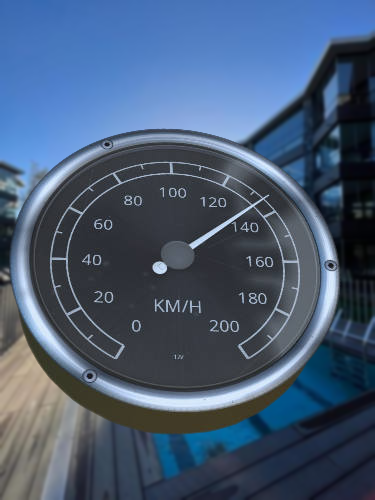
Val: 135
